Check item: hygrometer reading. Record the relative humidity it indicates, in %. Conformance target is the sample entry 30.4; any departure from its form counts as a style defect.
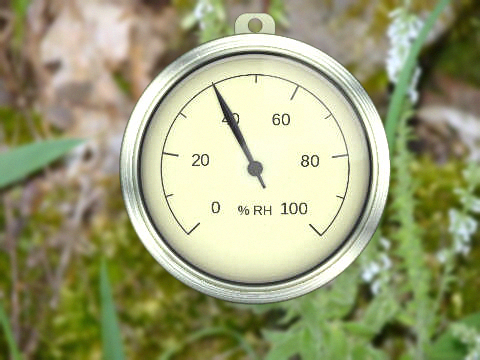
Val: 40
